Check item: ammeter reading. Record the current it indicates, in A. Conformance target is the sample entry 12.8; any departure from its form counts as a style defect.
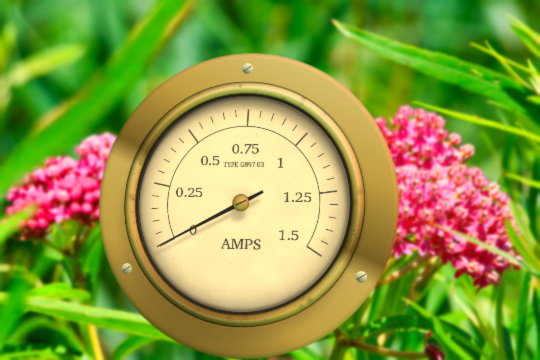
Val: 0
